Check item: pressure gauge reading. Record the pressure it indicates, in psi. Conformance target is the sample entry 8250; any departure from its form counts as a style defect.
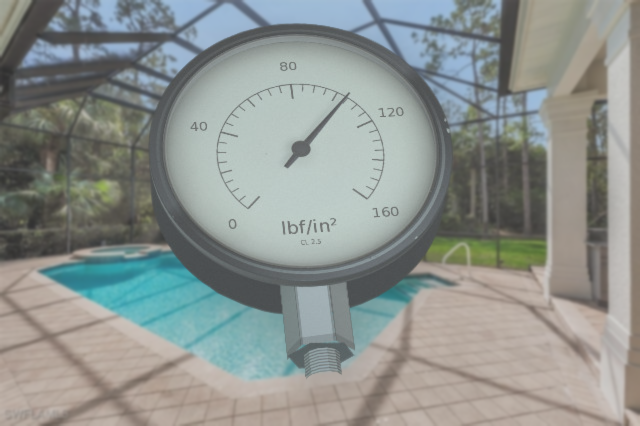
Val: 105
